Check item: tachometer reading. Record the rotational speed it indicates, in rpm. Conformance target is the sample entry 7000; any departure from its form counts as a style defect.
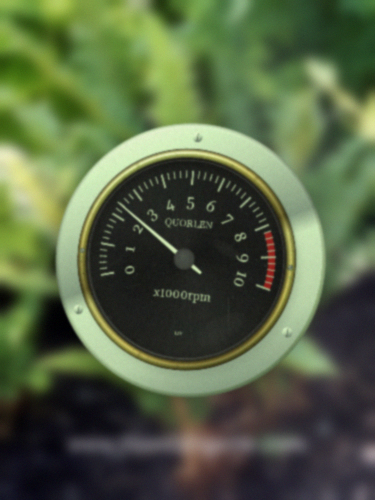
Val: 2400
